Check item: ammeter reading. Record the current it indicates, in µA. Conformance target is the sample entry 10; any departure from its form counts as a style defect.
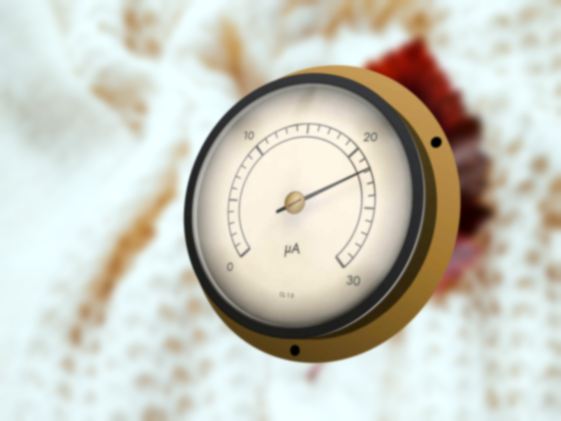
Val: 22
